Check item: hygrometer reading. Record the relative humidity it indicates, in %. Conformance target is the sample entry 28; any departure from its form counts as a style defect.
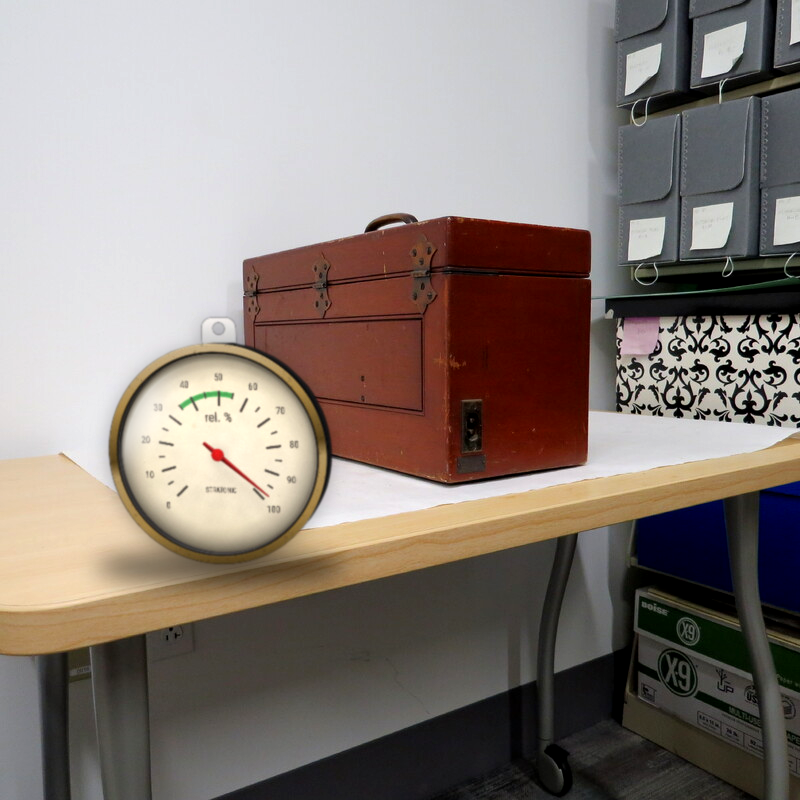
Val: 97.5
